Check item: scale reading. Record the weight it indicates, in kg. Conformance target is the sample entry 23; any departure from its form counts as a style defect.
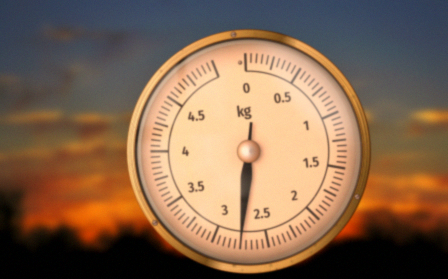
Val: 2.75
